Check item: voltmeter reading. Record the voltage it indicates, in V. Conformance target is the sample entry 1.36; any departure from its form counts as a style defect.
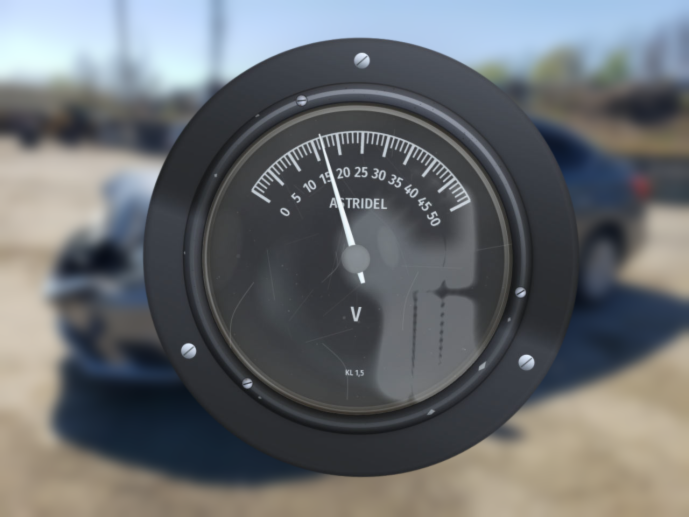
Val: 17
